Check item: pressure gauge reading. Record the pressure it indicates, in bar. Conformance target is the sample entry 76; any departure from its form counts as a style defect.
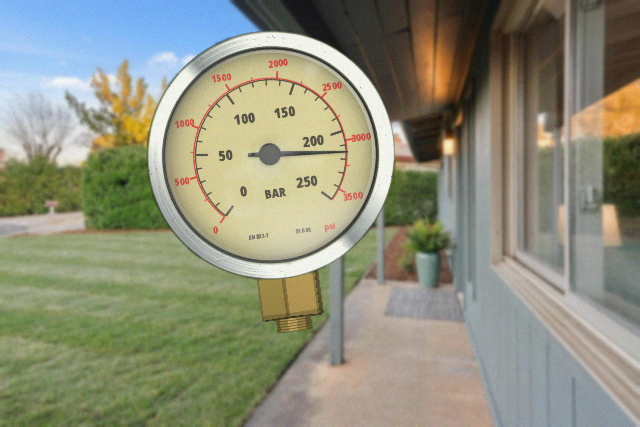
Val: 215
